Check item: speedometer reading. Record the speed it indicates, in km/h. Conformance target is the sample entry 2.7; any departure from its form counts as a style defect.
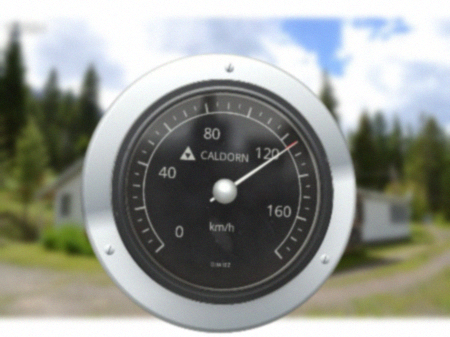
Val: 125
